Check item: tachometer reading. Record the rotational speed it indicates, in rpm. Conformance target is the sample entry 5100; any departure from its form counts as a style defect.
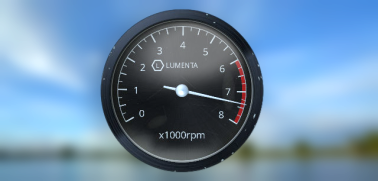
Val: 7375
